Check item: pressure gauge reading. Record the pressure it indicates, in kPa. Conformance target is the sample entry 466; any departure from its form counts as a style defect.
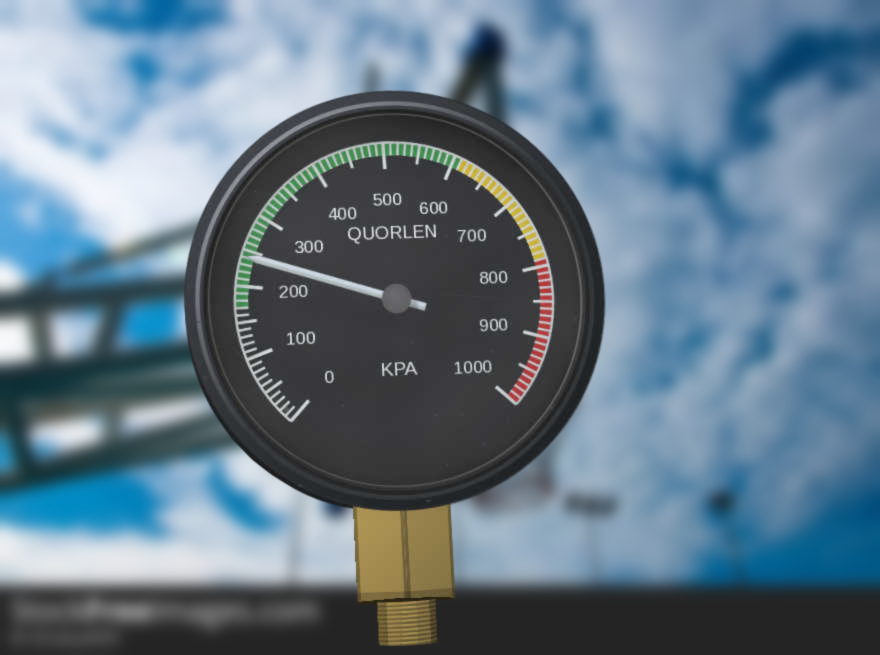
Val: 240
